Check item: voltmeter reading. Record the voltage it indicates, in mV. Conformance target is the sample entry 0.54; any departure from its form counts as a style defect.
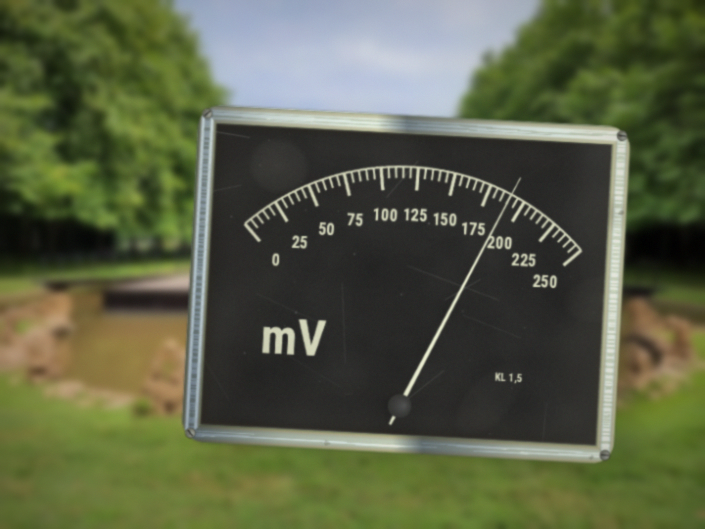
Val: 190
